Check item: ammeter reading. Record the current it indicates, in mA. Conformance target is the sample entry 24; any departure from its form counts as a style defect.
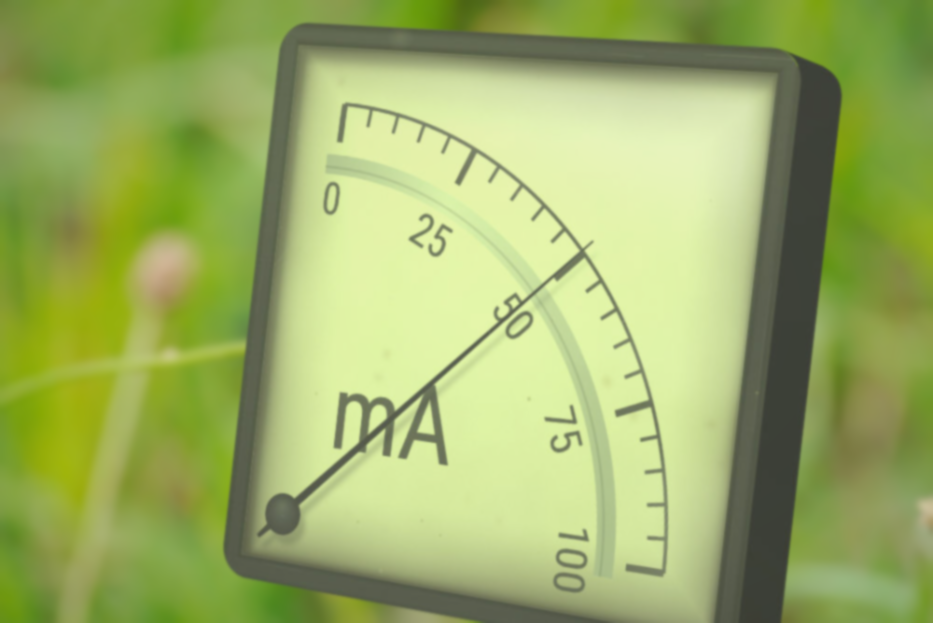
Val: 50
